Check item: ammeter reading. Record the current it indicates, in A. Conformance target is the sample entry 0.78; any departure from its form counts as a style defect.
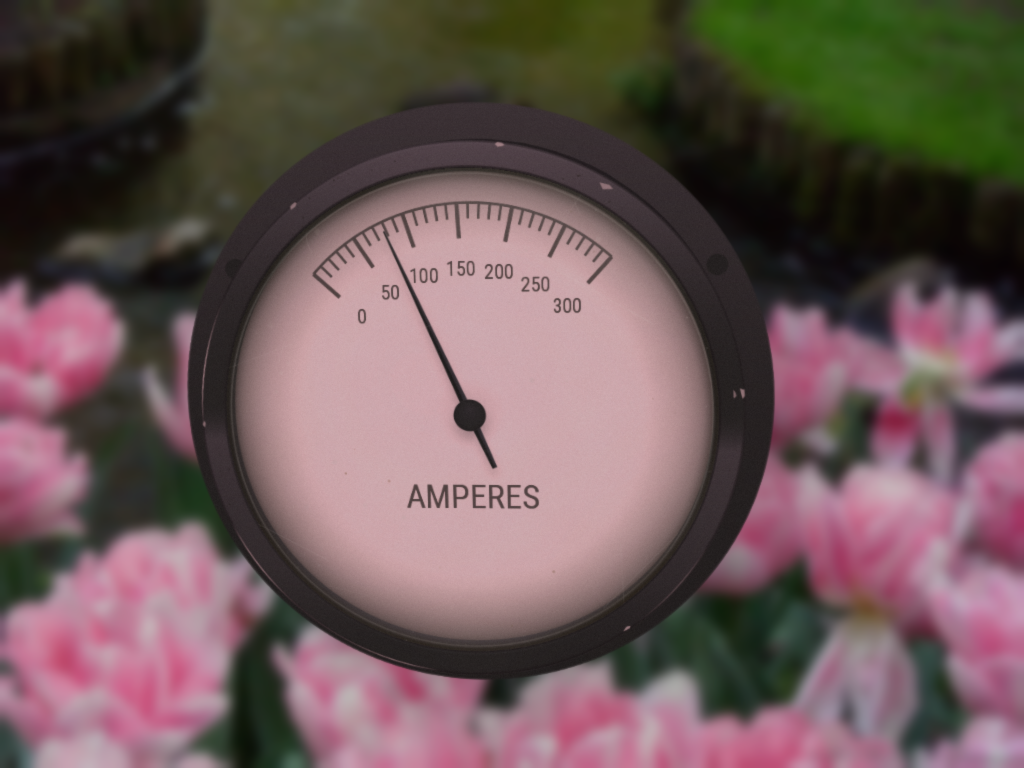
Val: 80
